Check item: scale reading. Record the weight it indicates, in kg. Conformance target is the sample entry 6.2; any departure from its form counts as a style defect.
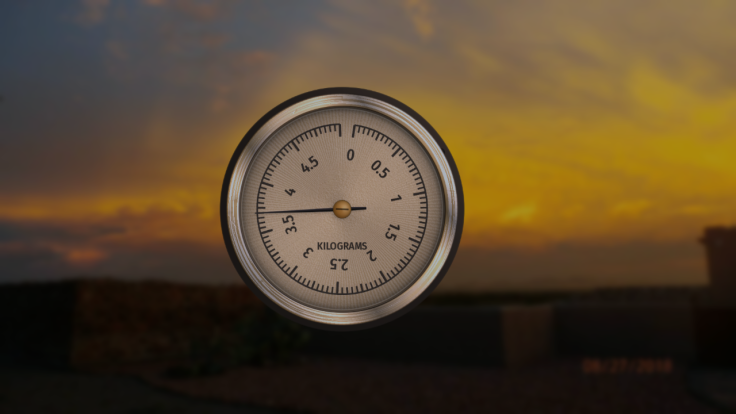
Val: 3.7
